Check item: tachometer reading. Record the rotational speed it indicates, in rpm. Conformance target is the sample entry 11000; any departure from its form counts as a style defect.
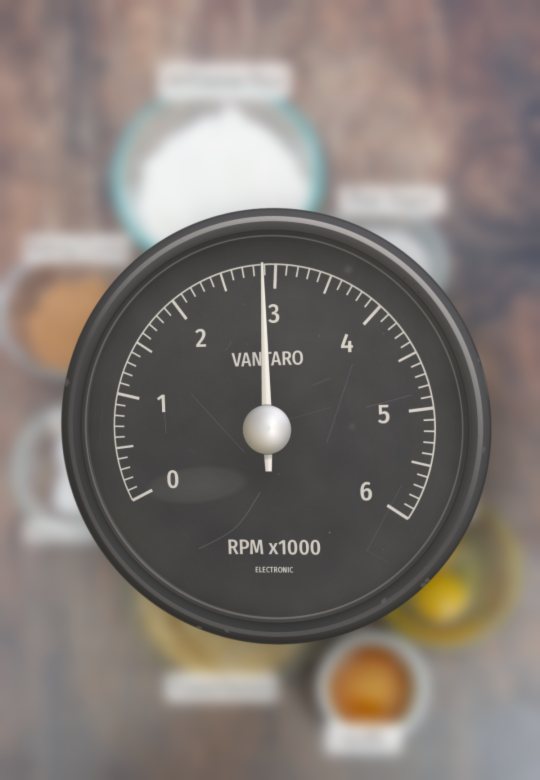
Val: 2900
